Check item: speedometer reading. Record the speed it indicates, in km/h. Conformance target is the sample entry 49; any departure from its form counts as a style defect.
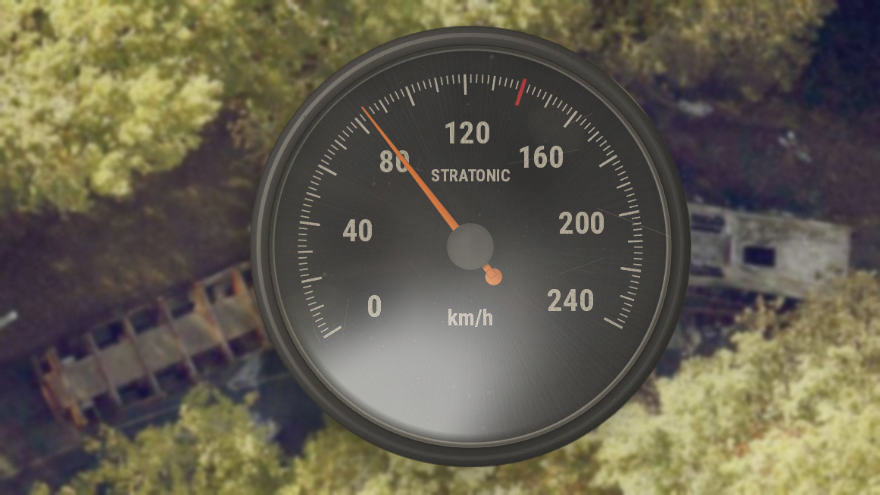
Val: 84
